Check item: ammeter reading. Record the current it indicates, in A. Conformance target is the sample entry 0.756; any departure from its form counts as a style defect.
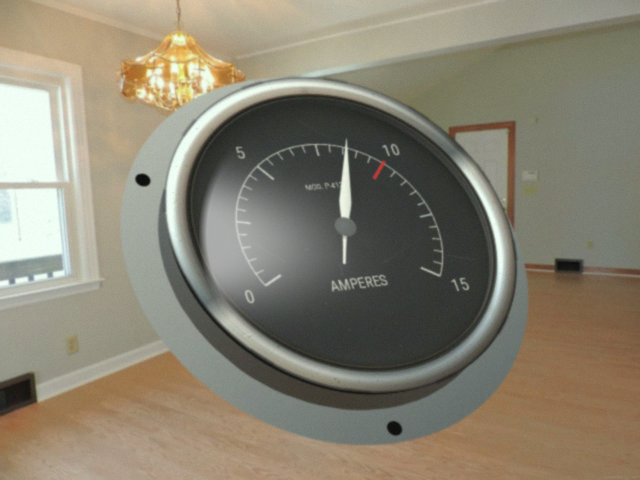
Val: 8.5
